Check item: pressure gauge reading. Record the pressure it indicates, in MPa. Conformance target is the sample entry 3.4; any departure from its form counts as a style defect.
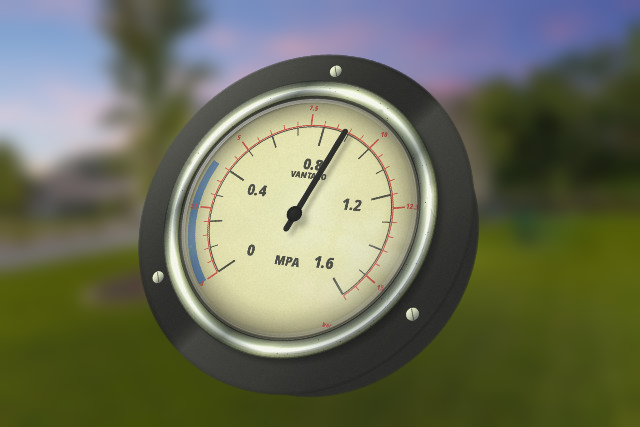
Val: 0.9
